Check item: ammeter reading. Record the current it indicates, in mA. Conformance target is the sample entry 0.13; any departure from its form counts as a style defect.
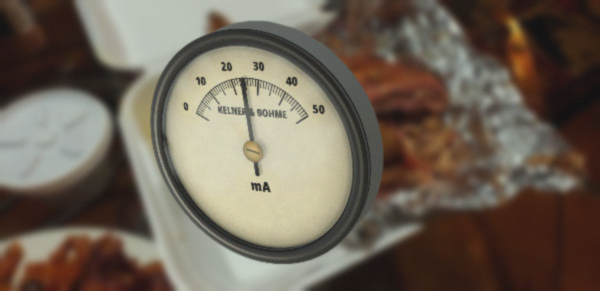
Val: 25
